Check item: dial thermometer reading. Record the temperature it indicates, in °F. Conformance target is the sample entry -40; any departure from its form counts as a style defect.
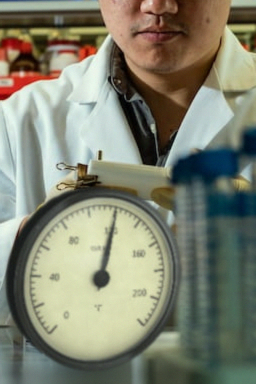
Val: 120
